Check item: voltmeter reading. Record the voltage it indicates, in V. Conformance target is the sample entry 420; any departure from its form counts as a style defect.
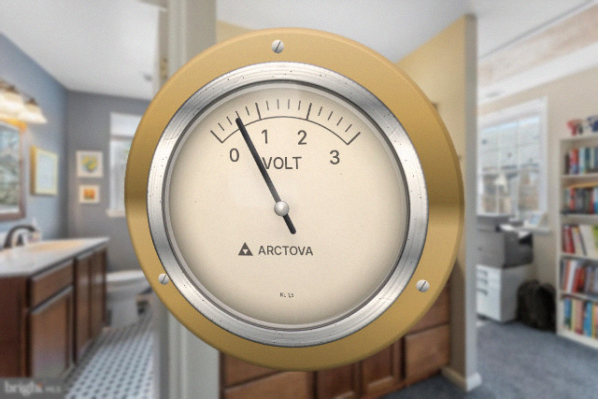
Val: 0.6
